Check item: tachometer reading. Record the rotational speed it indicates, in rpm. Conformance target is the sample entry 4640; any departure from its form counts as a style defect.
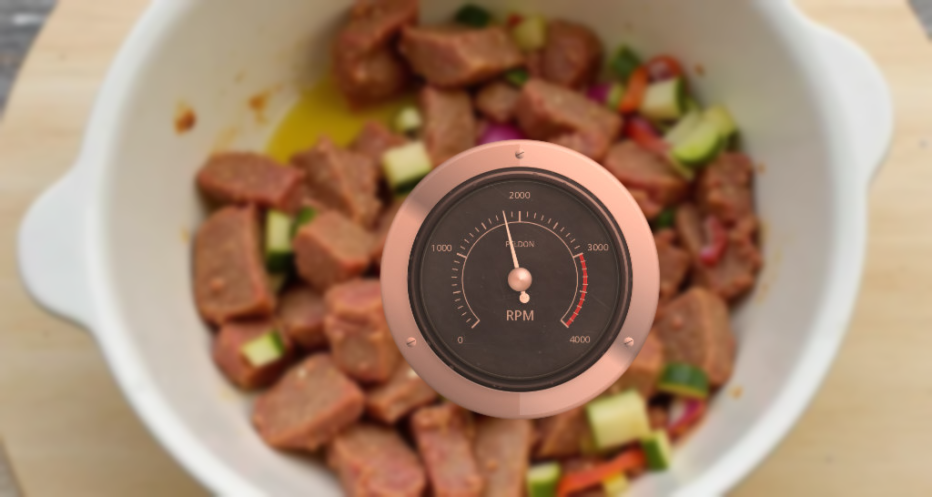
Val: 1800
